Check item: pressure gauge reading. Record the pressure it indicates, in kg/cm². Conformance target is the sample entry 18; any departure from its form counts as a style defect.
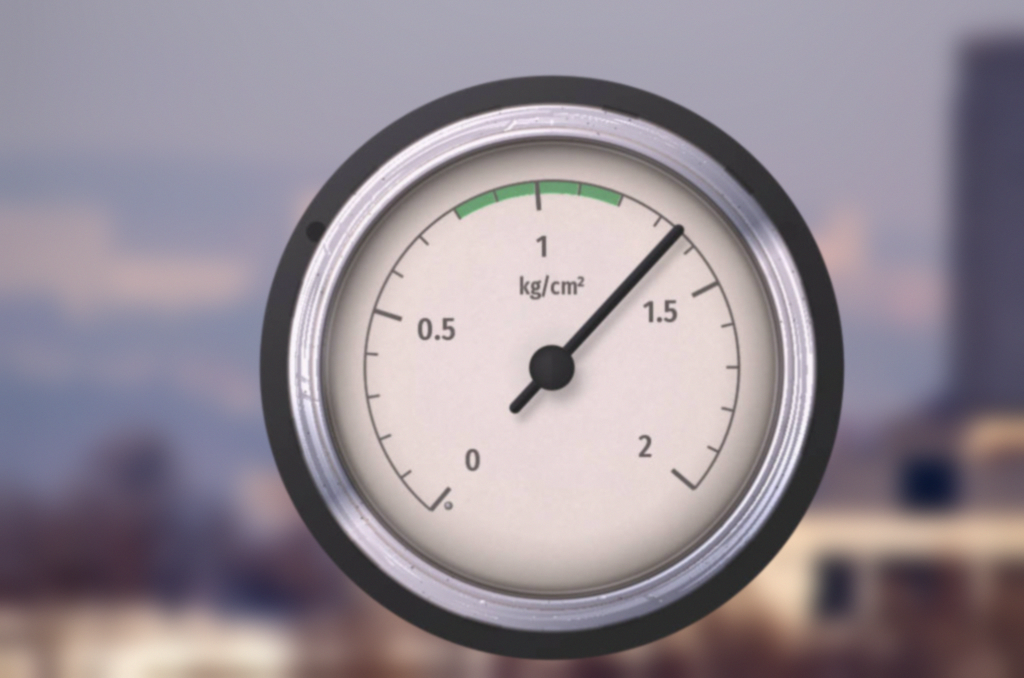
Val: 1.35
